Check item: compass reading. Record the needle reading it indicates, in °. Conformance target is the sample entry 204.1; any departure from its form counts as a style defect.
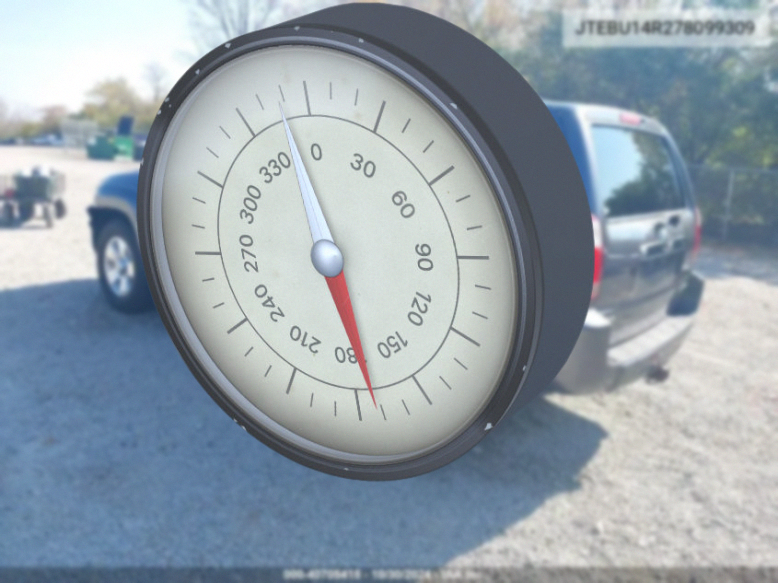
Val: 170
